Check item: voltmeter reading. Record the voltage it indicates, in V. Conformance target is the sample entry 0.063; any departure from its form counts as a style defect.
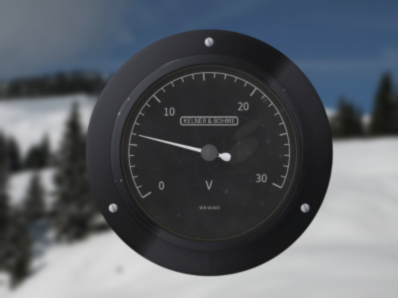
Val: 6
